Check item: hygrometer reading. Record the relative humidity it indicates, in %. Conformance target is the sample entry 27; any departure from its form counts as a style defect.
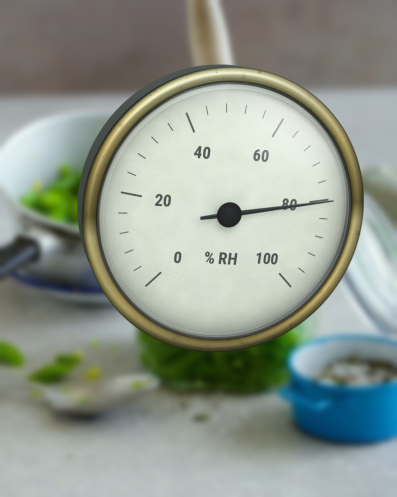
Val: 80
